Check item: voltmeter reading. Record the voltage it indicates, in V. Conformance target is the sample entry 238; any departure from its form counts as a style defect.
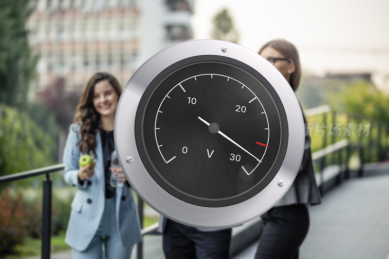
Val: 28
